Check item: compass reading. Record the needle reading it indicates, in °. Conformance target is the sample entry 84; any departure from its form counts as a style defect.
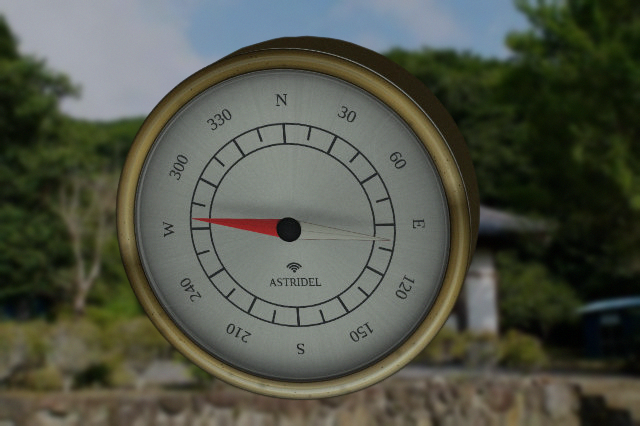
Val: 277.5
